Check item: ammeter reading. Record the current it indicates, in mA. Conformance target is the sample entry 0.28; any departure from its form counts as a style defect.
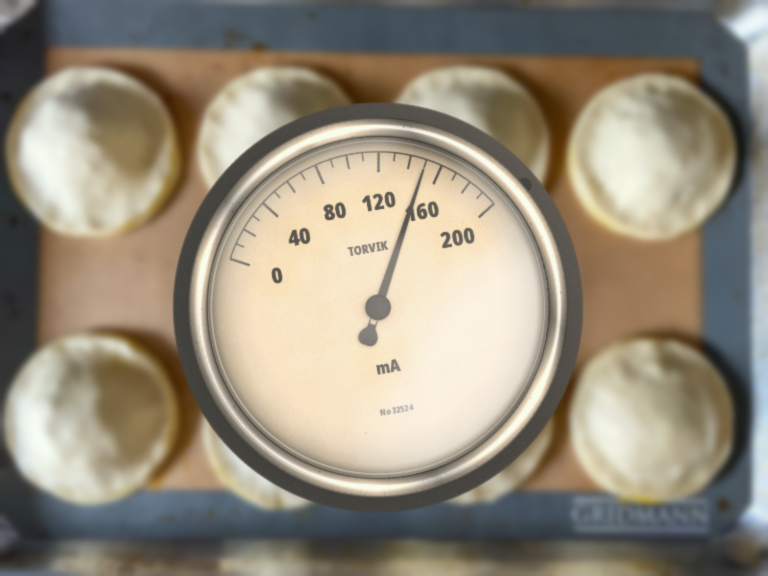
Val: 150
